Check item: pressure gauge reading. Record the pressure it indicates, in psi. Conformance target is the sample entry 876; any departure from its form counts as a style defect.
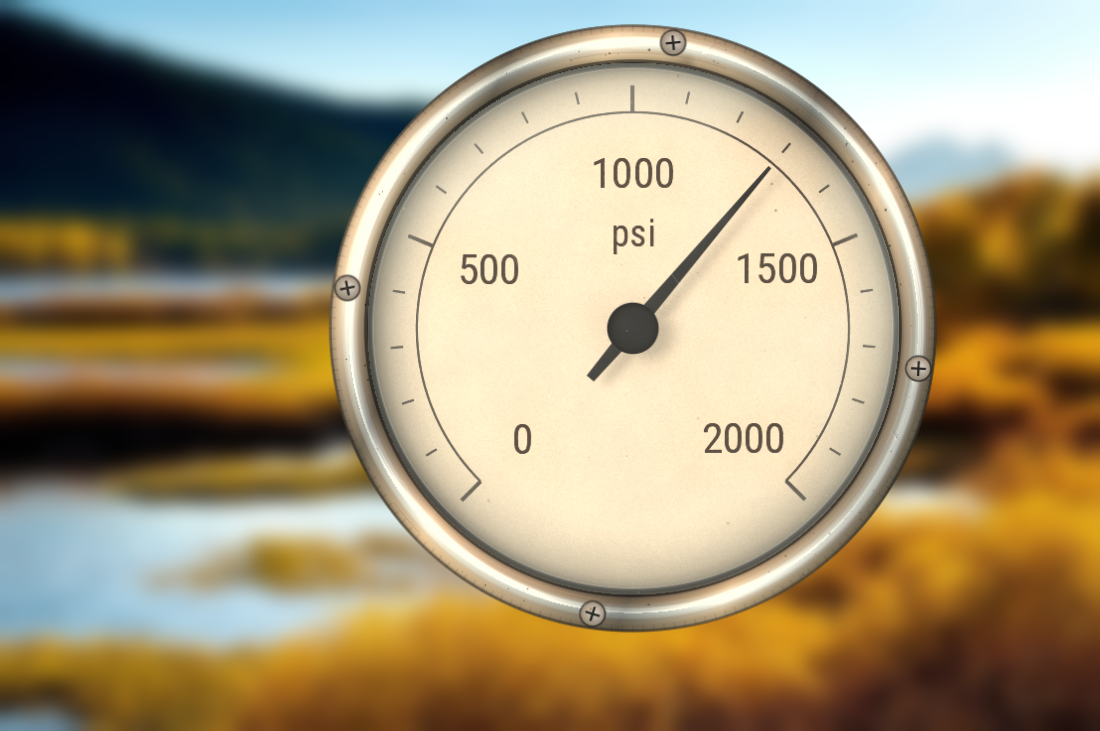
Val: 1300
